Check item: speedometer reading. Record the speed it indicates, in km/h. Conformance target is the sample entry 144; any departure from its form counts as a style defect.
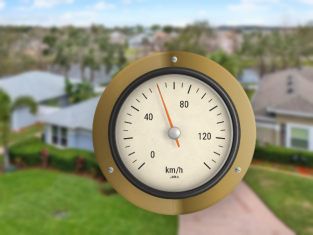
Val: 60
